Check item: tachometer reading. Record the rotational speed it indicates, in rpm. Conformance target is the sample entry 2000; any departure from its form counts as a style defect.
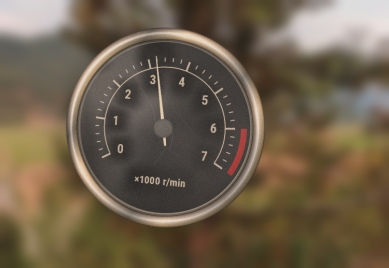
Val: 3200
